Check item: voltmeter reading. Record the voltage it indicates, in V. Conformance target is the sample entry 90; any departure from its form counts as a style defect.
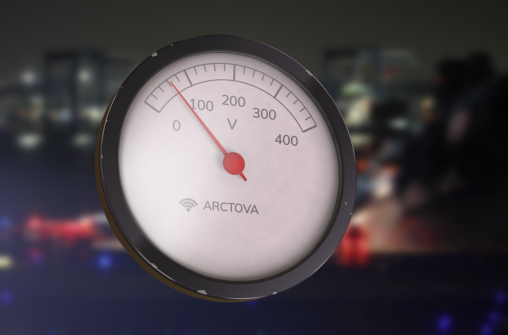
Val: 60
